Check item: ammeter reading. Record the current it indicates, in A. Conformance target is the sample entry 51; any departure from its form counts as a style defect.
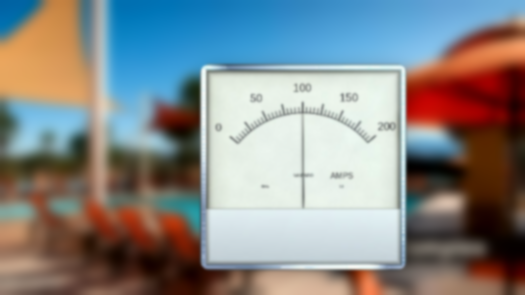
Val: 100
